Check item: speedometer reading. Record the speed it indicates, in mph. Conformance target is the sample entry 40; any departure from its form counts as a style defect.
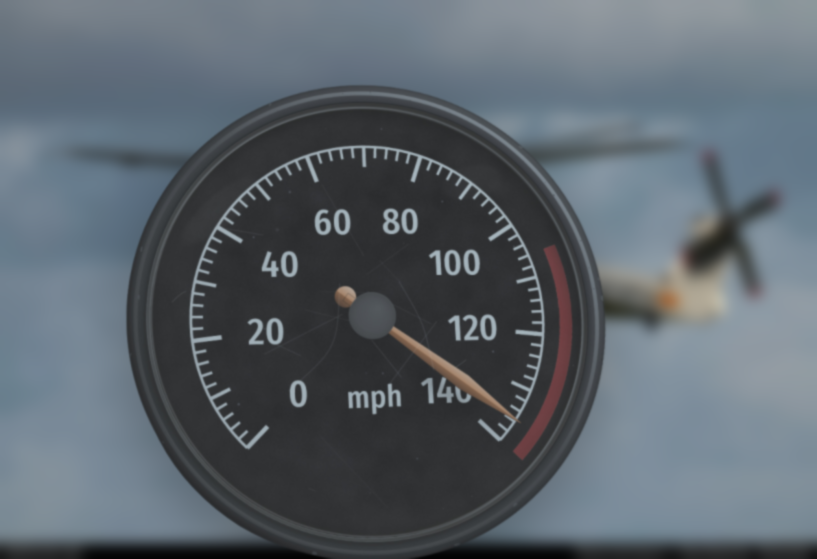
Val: 136
